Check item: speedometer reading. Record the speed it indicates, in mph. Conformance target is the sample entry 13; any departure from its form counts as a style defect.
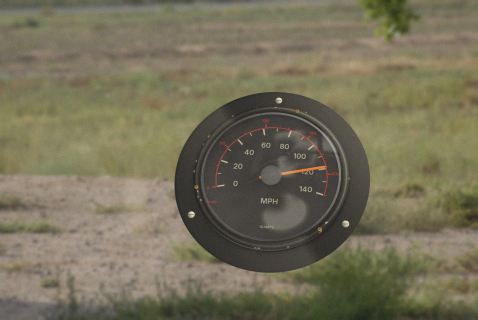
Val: 120
